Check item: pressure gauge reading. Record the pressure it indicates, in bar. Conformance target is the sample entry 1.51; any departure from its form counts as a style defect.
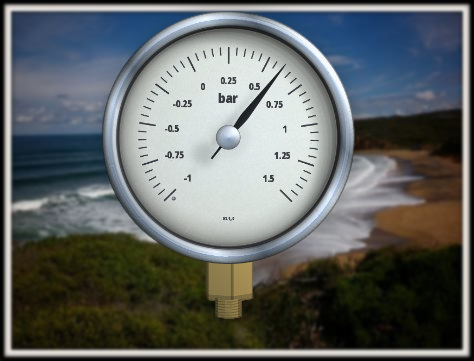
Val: 0.6
